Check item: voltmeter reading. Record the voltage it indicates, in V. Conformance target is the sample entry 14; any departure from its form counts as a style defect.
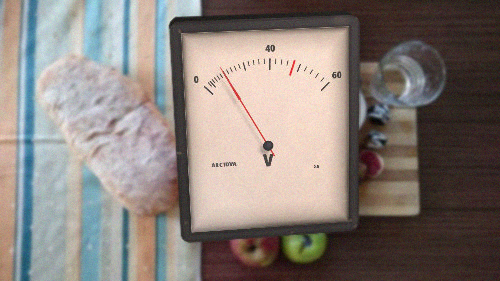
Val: 20
